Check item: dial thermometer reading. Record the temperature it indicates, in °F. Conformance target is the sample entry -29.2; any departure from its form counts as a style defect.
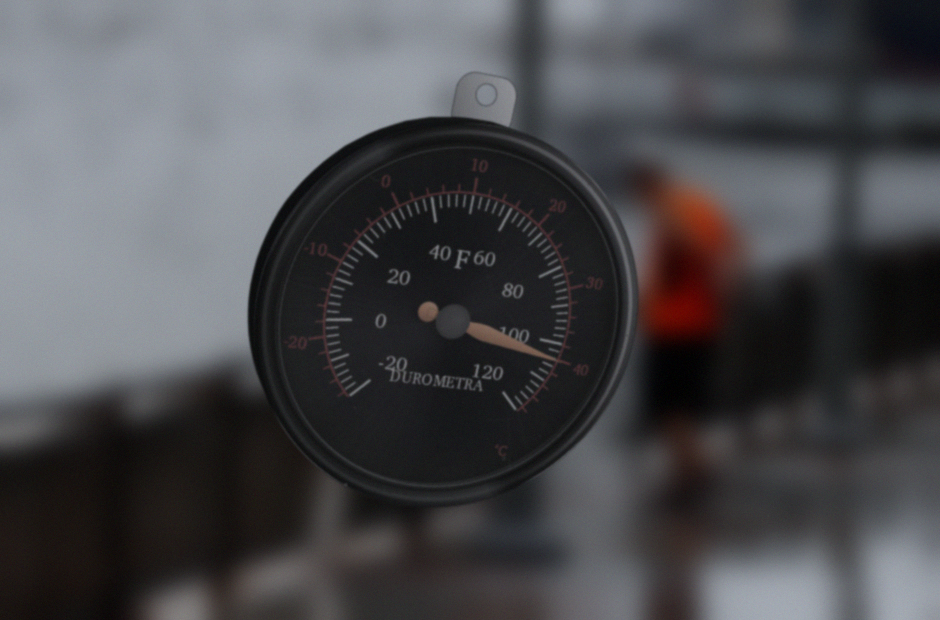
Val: 104
